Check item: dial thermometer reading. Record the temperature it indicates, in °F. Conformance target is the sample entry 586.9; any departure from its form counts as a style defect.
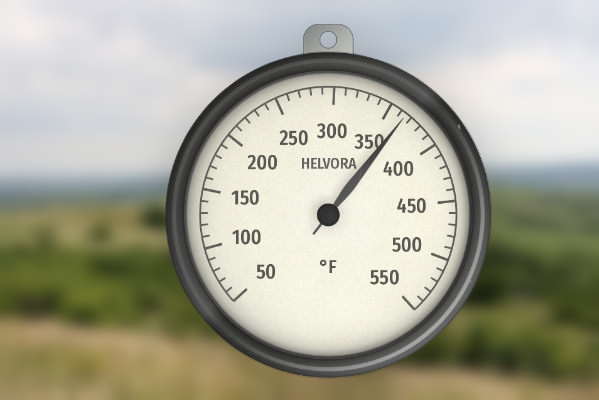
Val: 365
